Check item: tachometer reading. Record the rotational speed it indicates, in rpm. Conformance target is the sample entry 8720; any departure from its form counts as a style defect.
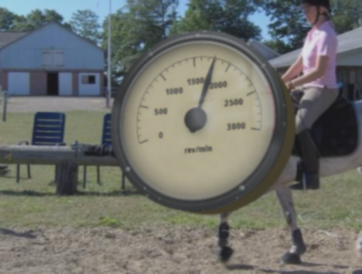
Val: 1800
